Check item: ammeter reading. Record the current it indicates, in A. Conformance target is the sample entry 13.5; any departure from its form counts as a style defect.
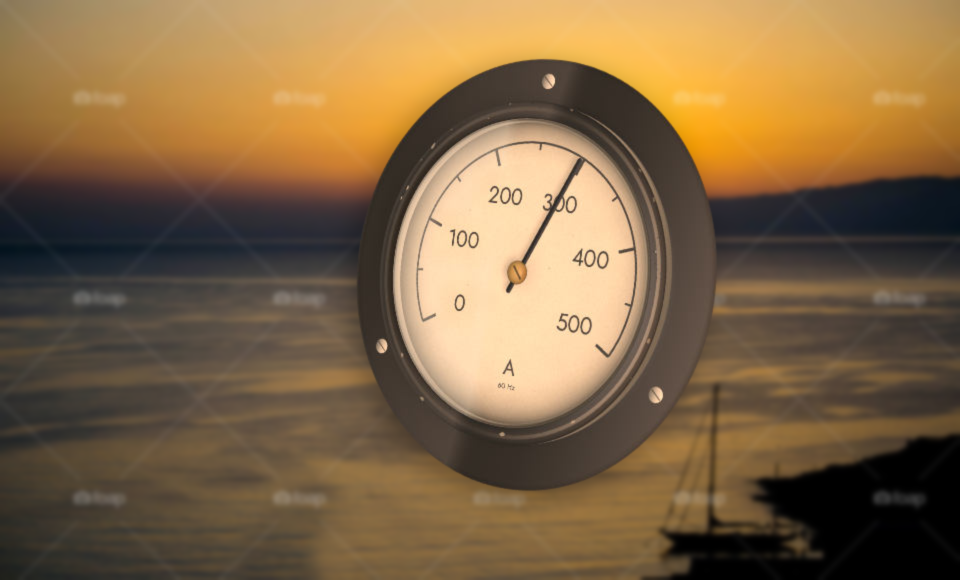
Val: 300
